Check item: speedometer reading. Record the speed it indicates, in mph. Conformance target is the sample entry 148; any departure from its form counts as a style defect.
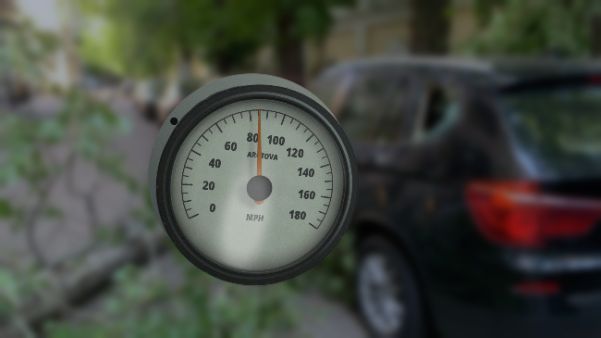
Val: 85
